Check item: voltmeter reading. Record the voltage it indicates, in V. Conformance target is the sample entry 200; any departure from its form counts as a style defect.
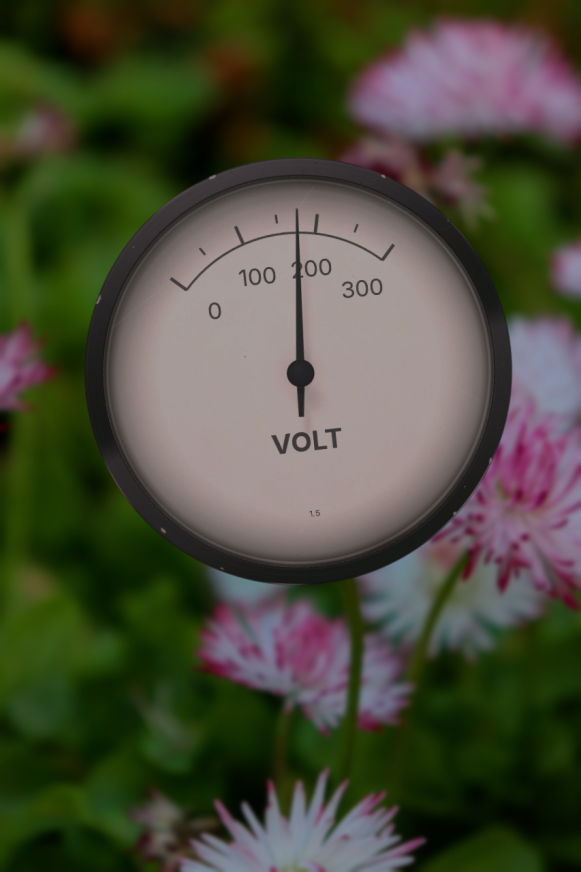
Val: 175
